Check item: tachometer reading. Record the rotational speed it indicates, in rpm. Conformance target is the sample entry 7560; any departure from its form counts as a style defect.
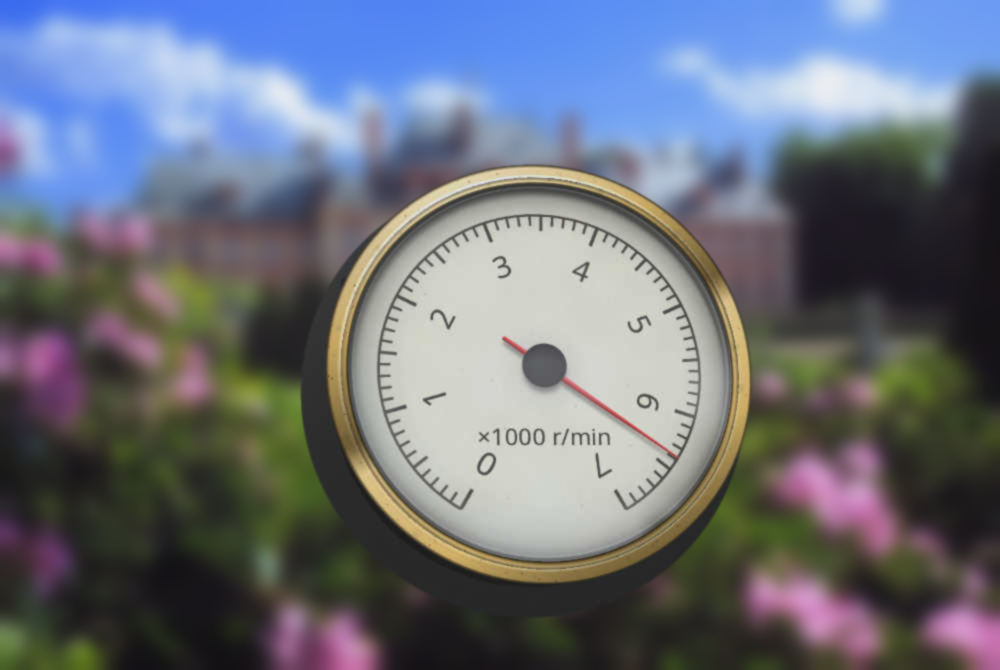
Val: 6400
